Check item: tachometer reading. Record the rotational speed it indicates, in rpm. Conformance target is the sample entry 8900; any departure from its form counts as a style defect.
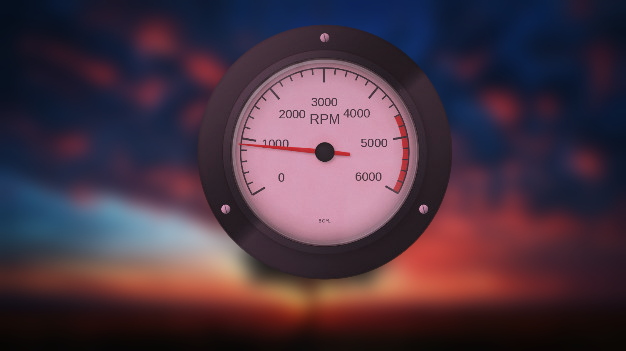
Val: 900
